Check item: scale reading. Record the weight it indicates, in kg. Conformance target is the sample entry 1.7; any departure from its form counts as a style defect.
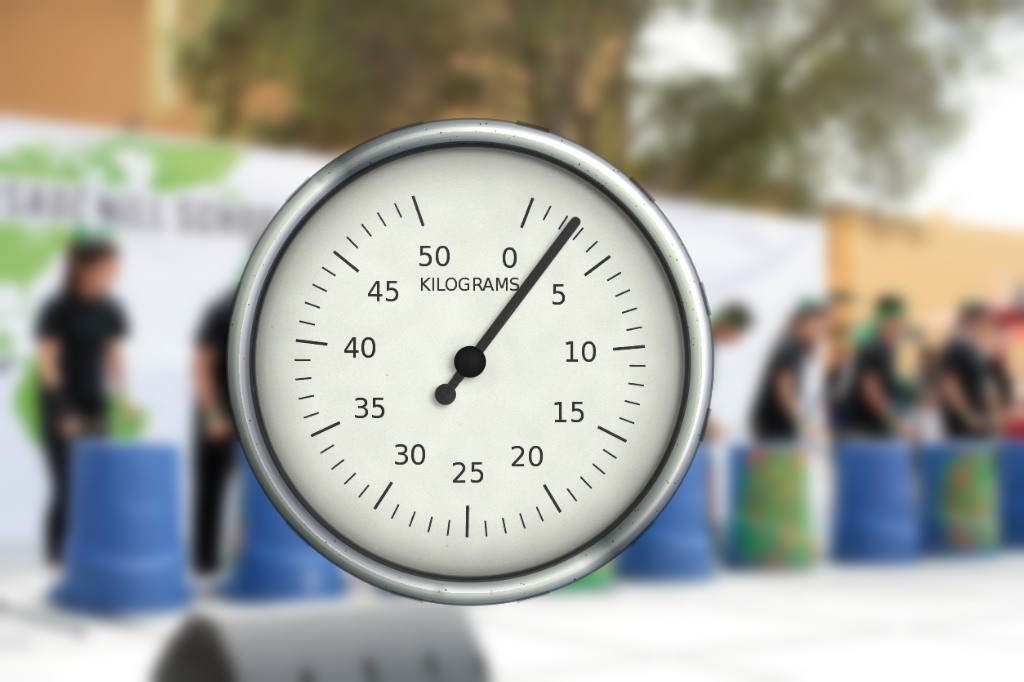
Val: 2.5
